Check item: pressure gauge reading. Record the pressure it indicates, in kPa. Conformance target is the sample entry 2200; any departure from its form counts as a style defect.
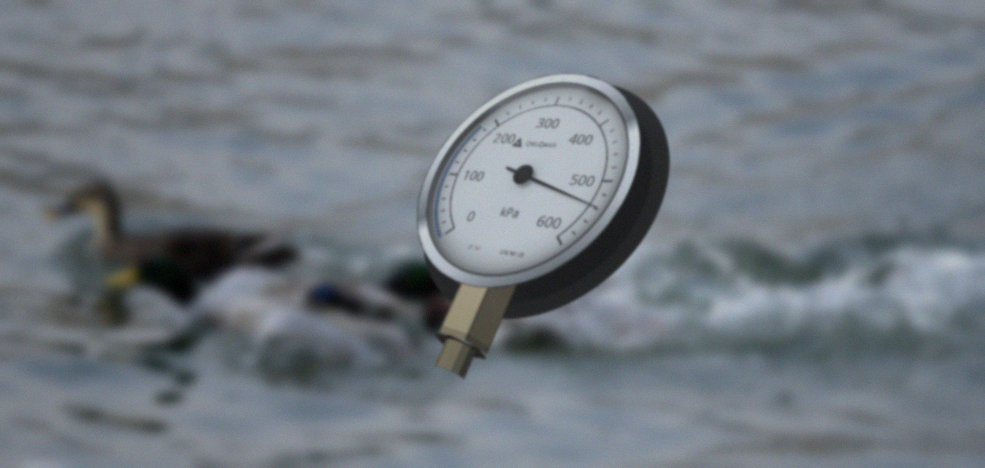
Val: 540
